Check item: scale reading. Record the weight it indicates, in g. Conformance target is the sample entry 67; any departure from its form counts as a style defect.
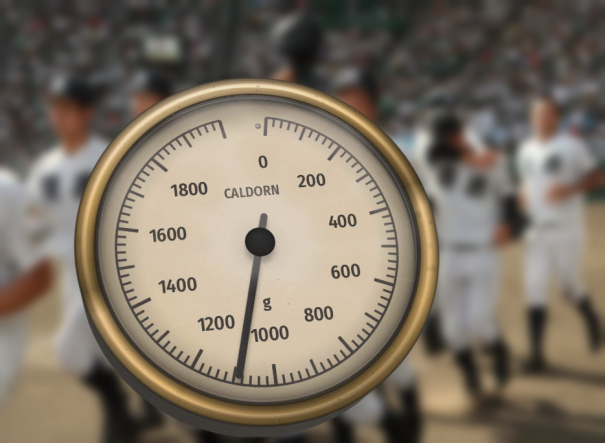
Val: 1090
